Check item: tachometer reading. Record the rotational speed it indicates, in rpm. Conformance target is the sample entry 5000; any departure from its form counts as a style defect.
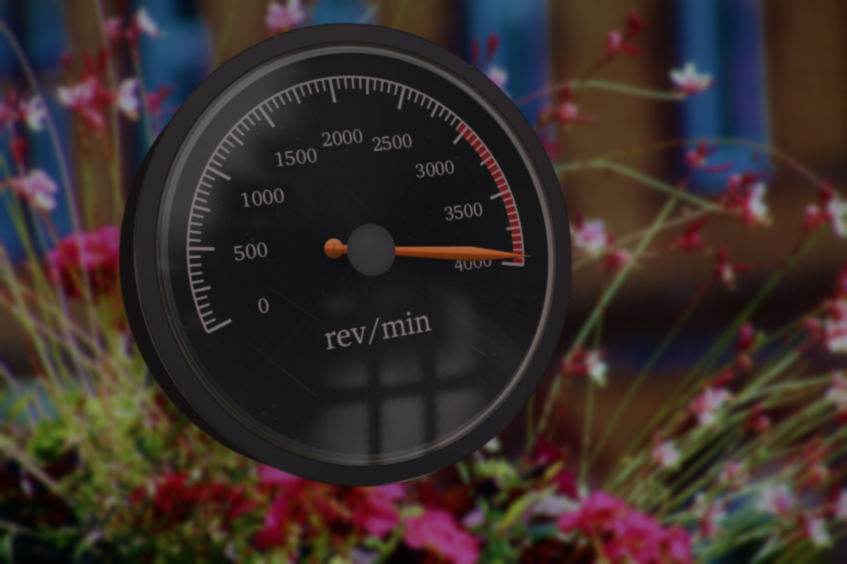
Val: 3950
